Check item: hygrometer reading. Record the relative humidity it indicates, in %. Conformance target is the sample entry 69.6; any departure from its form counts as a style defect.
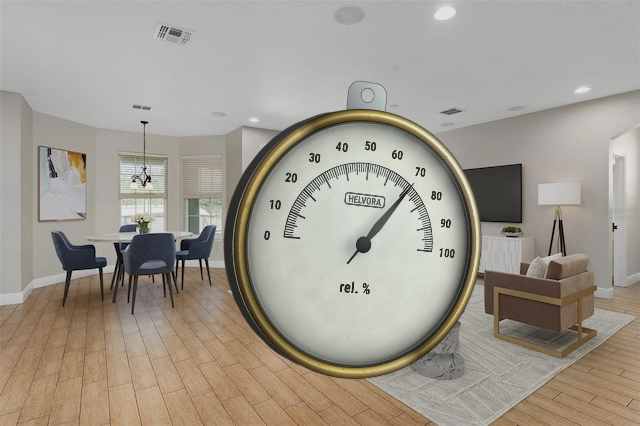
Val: 70
